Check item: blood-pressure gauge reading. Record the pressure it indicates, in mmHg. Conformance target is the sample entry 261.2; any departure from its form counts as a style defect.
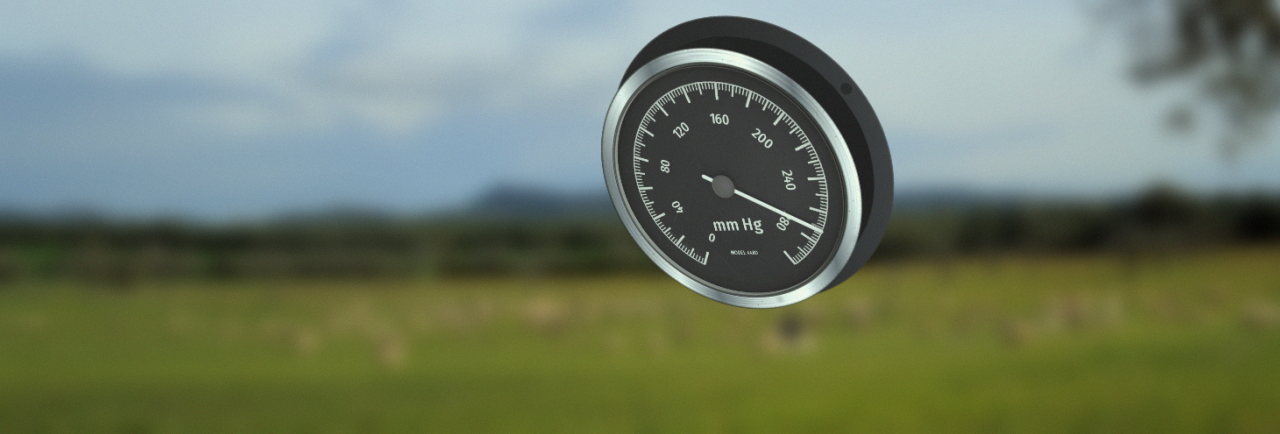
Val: 270
